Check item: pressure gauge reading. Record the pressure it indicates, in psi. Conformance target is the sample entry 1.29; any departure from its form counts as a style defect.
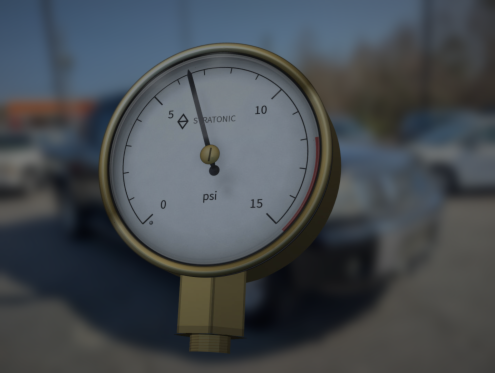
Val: 6.5
